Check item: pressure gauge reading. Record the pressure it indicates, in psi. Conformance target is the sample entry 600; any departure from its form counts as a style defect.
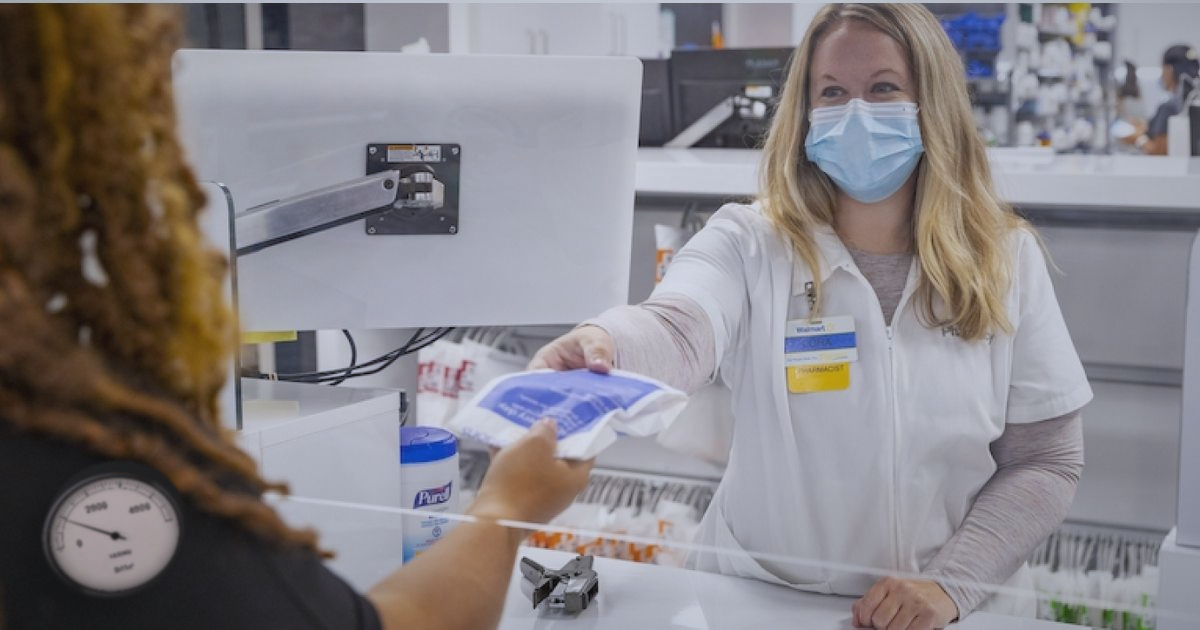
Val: 1000
